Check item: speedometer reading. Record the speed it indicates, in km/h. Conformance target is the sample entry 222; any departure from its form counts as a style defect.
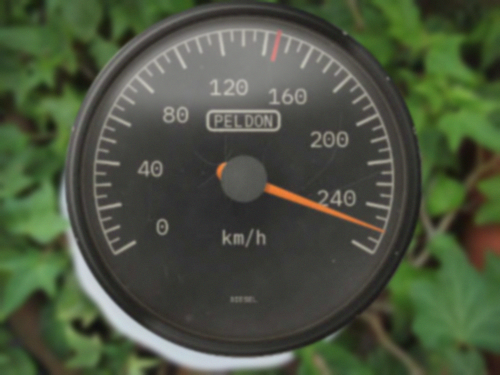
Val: 250
